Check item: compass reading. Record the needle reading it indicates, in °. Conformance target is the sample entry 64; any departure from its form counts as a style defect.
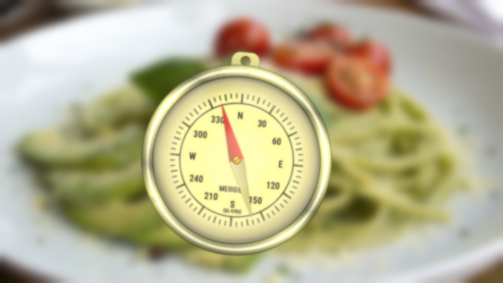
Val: 340
